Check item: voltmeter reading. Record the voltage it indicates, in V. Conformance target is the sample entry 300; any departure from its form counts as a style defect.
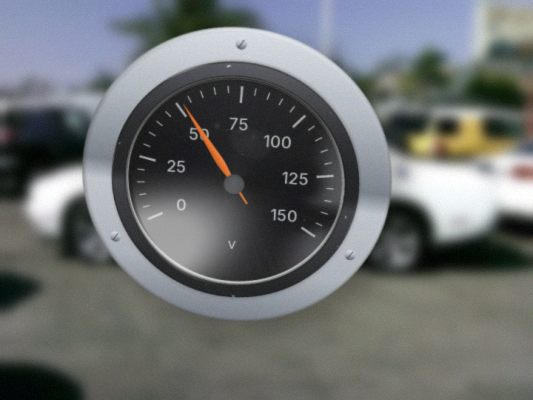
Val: 52.5
